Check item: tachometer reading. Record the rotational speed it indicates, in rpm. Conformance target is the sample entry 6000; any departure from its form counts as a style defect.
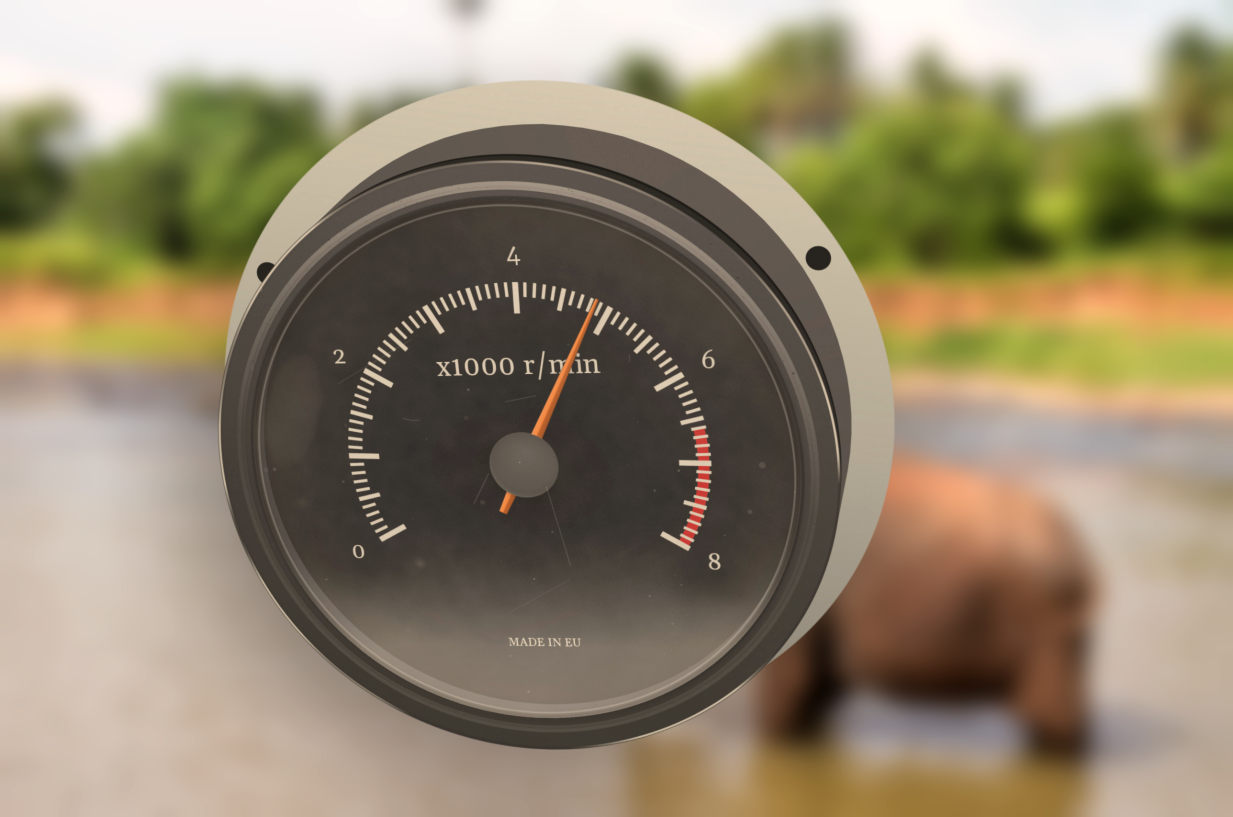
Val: 4850
